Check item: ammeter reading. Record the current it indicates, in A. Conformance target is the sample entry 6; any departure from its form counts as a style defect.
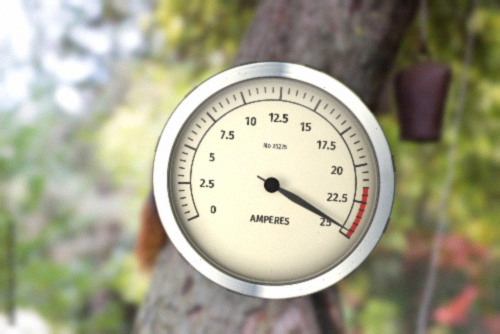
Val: 24.5
